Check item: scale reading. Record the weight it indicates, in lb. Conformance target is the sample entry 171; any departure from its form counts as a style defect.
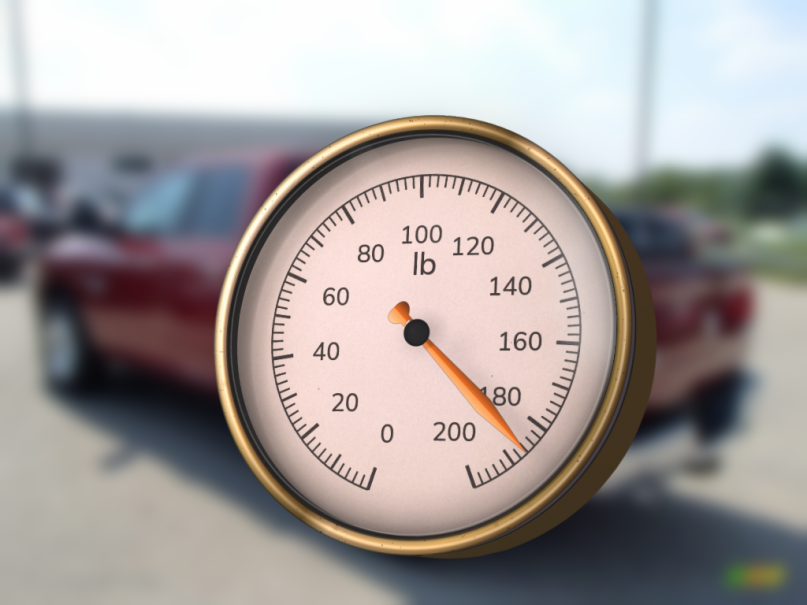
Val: 186
